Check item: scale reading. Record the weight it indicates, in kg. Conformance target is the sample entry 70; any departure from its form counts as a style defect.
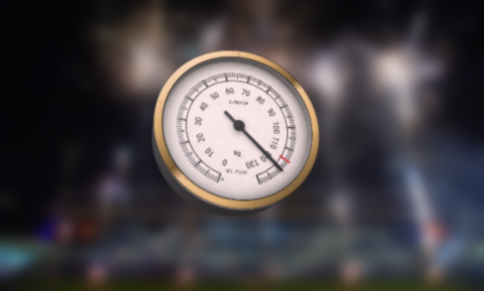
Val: 120
